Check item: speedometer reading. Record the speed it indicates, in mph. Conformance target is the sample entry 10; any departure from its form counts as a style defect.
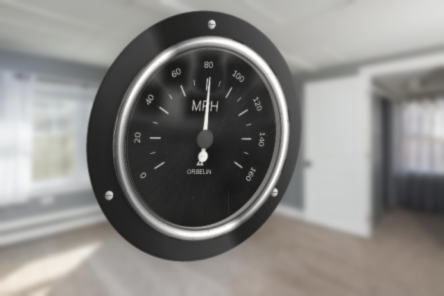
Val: 80
